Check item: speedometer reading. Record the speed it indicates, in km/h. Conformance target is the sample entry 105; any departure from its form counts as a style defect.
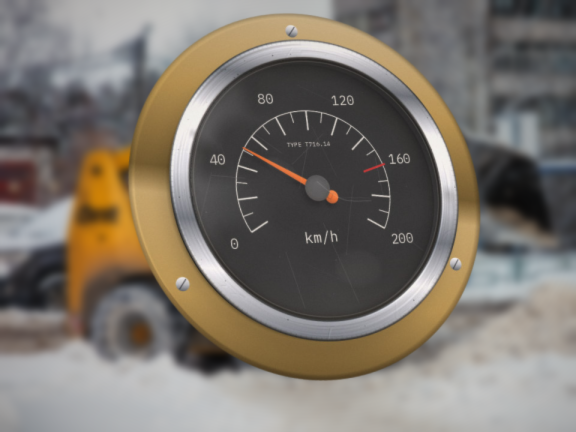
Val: 50
